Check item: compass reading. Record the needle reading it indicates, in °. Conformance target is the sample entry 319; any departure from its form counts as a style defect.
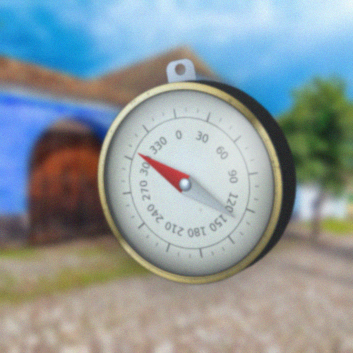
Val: 310
